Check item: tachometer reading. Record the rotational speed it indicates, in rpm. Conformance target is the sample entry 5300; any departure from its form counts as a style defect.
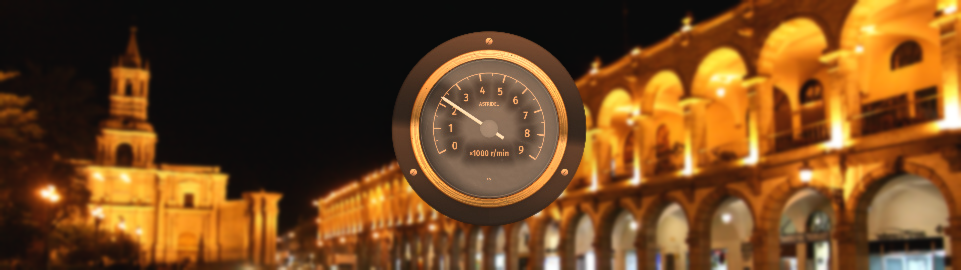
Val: 2250
